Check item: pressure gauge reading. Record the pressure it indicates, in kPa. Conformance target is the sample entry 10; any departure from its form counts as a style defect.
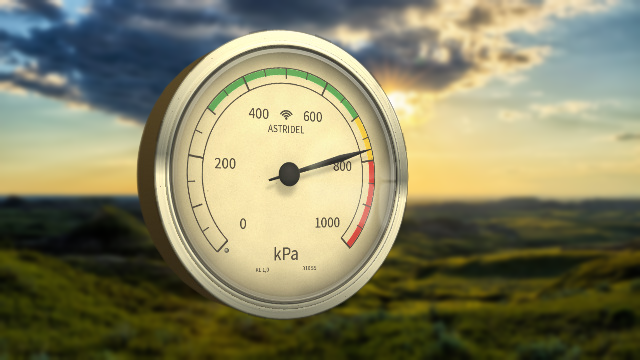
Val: 775
